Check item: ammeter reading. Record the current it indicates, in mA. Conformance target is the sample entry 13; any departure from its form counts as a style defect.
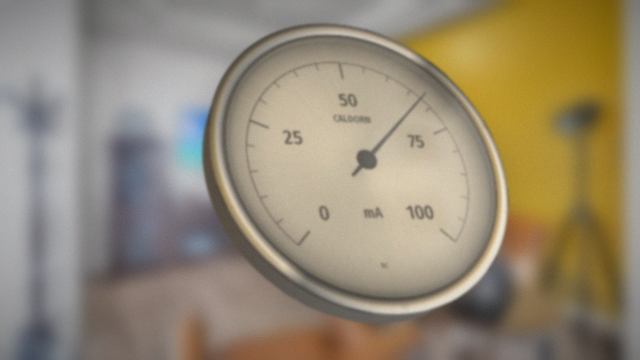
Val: 67.5
